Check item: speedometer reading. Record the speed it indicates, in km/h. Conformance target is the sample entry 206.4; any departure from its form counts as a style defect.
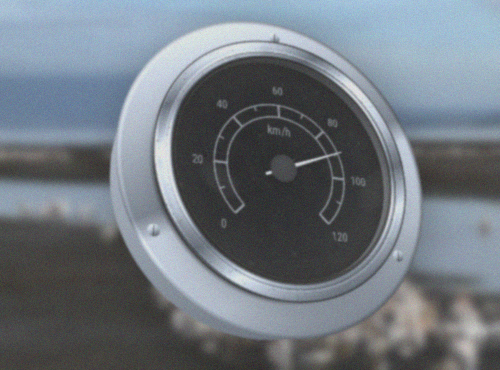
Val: 90
